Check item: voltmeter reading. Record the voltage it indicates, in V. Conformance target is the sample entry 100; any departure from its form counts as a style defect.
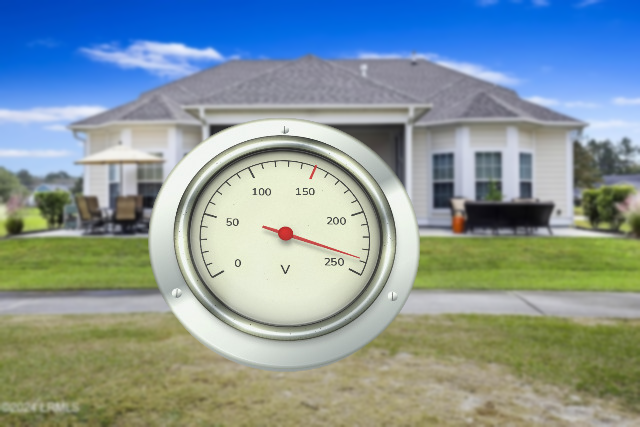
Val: 240
